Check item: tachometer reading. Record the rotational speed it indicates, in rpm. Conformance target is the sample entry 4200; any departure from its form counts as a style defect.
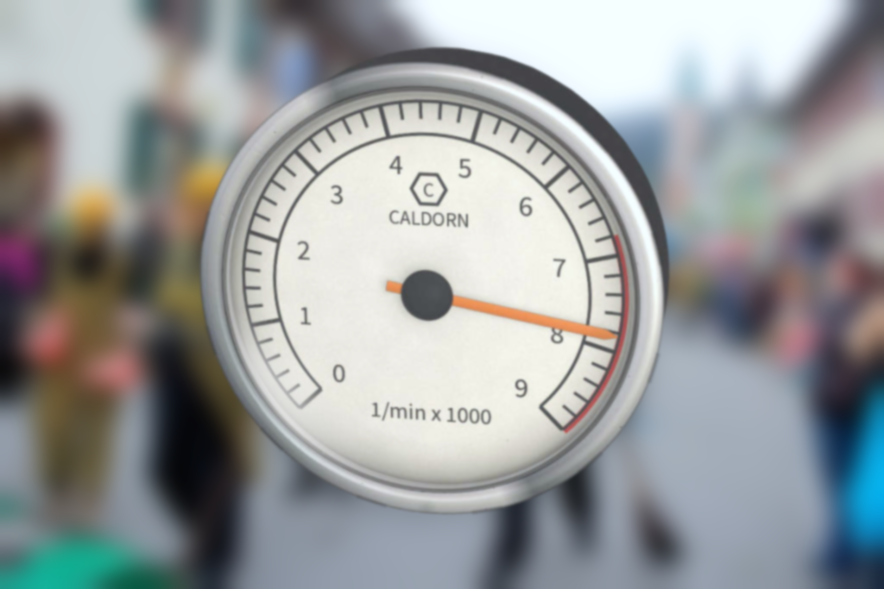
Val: 7800
